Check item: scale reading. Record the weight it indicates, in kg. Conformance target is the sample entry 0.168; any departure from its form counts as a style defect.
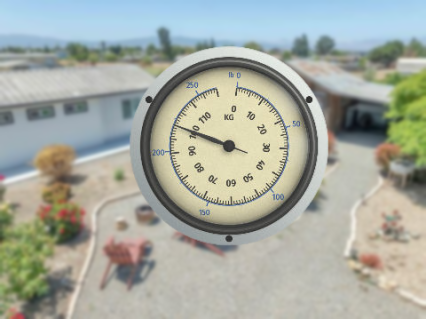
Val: 100
